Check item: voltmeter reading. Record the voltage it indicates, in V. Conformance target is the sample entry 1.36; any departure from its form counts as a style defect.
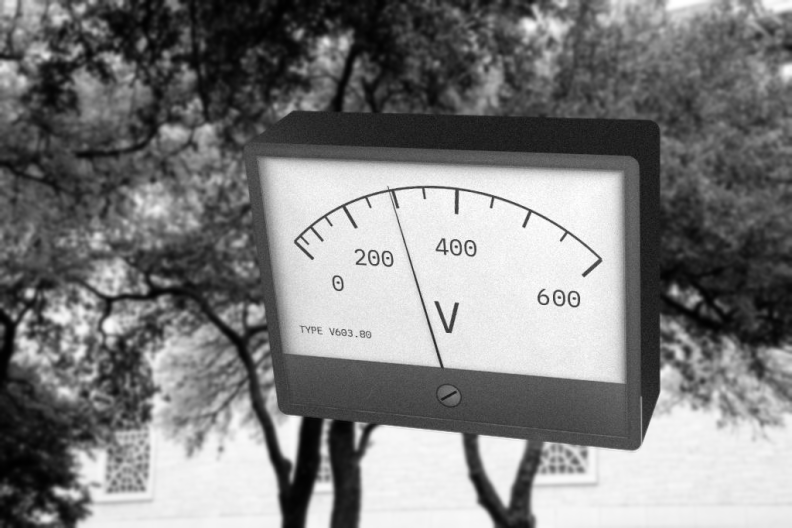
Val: 300
